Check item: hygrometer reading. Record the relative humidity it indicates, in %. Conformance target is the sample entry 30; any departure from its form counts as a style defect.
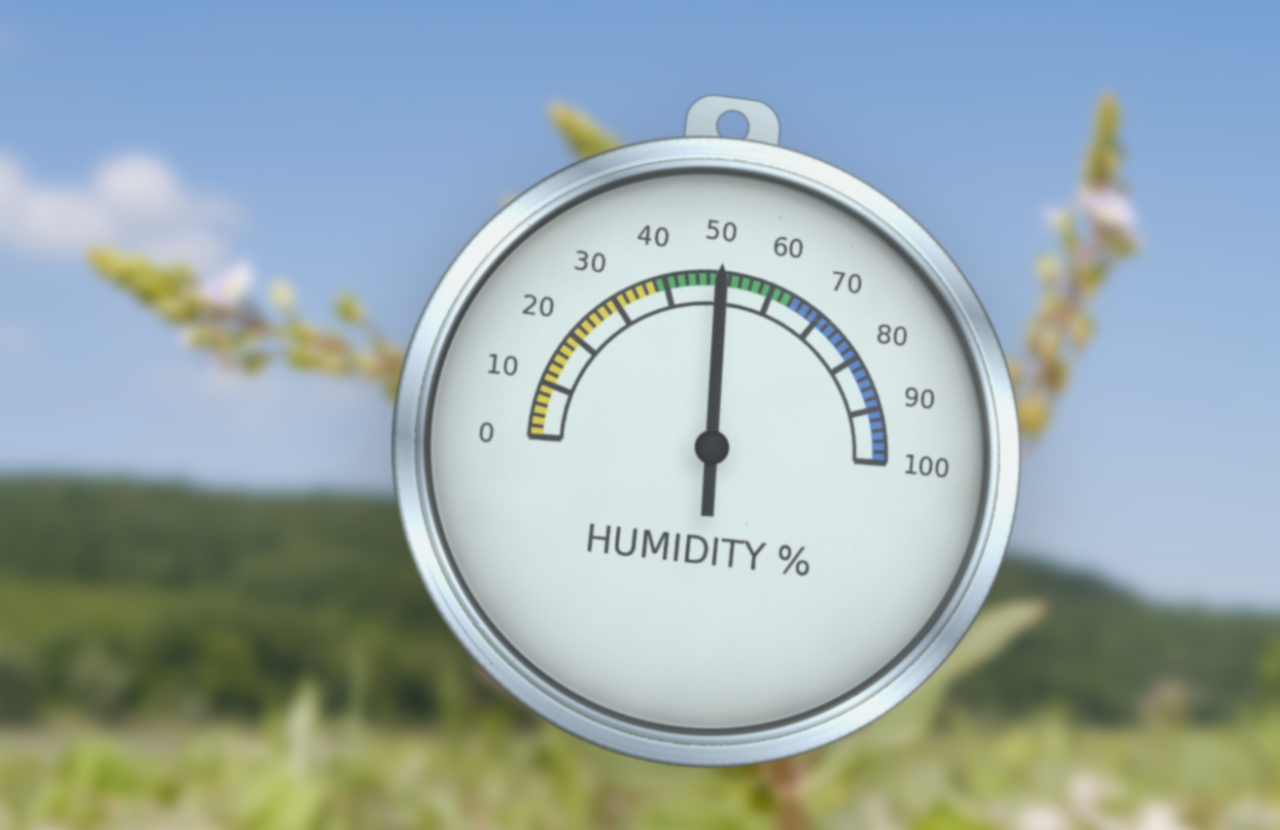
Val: 50
